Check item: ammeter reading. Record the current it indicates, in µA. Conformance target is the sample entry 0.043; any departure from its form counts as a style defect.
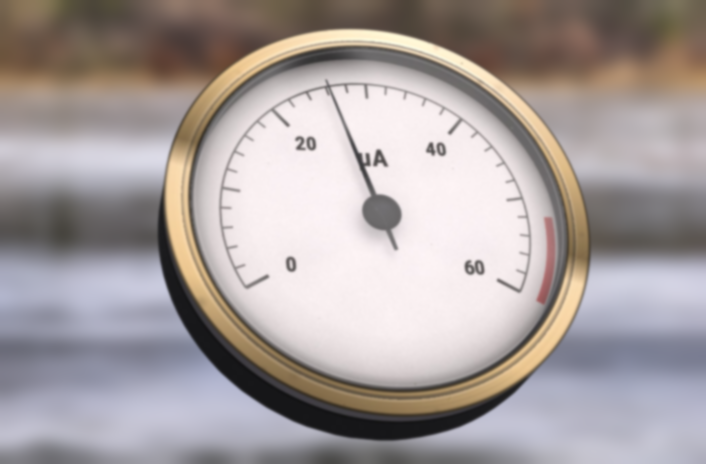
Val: 26
